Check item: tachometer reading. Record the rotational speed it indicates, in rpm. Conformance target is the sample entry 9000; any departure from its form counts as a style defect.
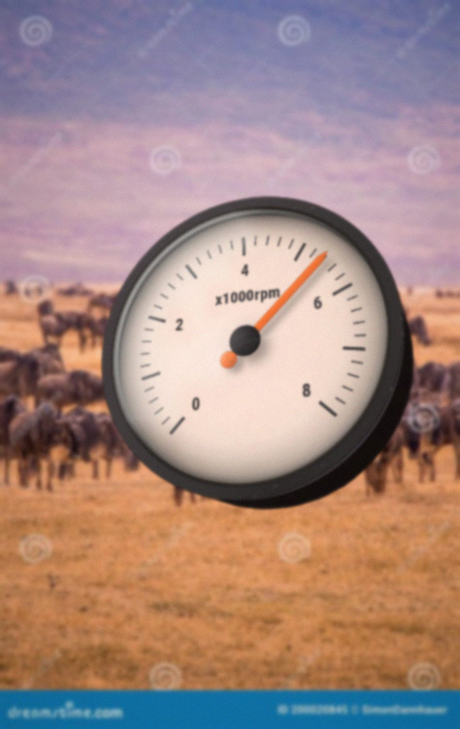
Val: 5400
